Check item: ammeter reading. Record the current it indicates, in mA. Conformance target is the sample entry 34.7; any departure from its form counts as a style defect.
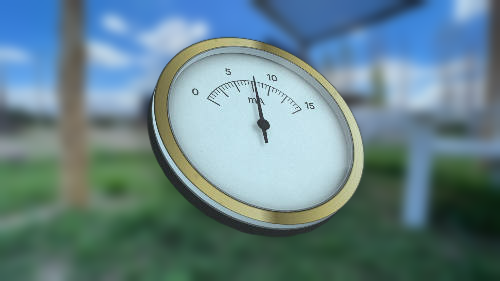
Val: 7.5
